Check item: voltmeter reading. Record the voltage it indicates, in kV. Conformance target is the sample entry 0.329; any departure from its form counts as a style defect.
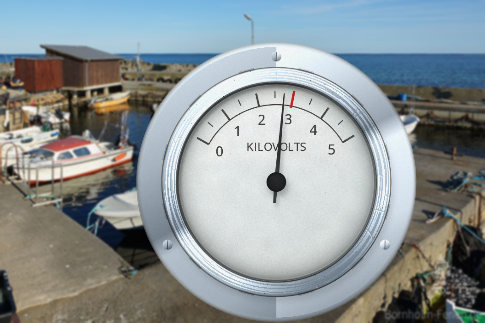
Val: 2.75
